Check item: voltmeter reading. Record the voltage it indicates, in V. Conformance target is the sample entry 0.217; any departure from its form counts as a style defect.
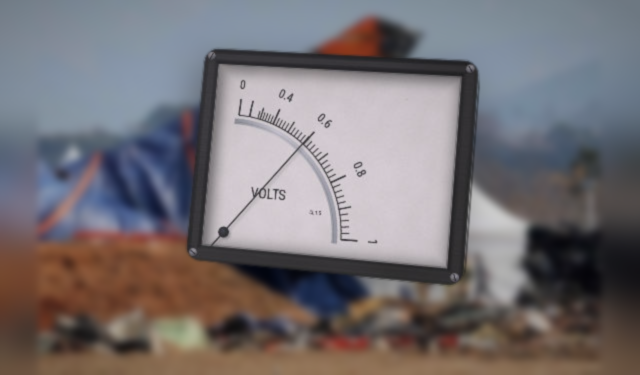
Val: 0.6
